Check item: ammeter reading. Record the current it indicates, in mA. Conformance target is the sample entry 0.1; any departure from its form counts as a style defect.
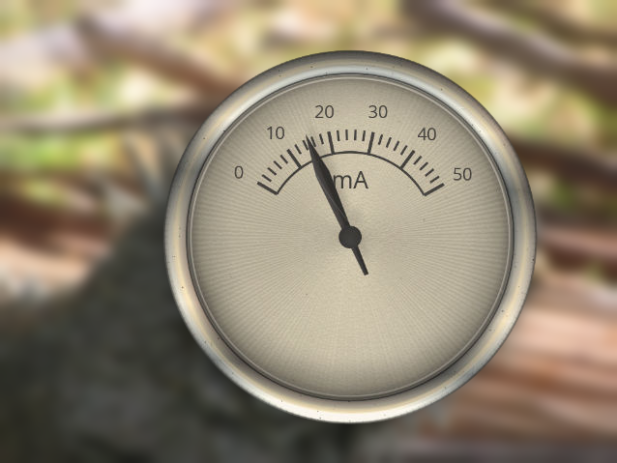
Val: 15
